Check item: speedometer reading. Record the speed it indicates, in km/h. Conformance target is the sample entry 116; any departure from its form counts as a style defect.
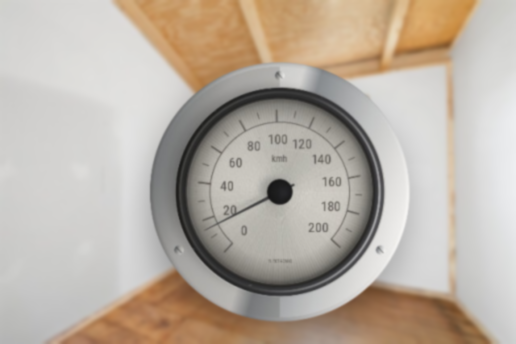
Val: 15
